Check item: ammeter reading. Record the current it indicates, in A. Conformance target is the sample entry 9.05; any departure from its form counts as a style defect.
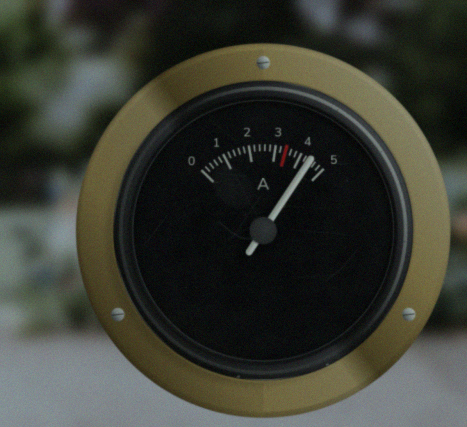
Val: 4.4
